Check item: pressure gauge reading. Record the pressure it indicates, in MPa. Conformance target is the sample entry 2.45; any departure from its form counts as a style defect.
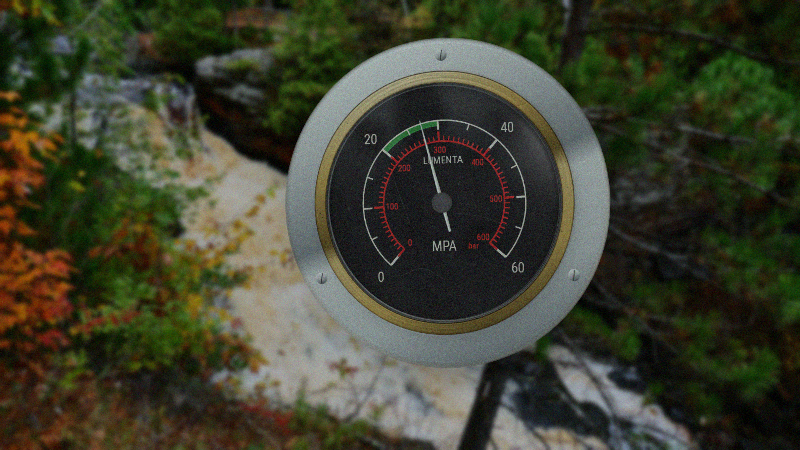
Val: 27.5
